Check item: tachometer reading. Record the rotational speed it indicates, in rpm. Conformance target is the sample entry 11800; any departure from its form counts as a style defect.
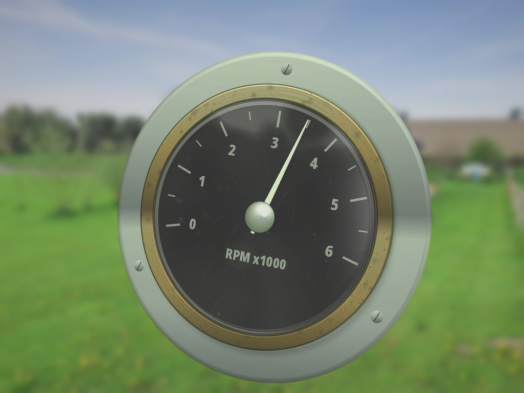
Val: 3500
